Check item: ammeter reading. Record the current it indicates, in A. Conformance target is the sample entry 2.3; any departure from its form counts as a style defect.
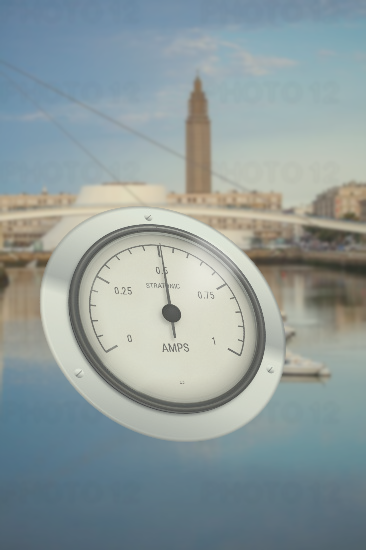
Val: 0.5
